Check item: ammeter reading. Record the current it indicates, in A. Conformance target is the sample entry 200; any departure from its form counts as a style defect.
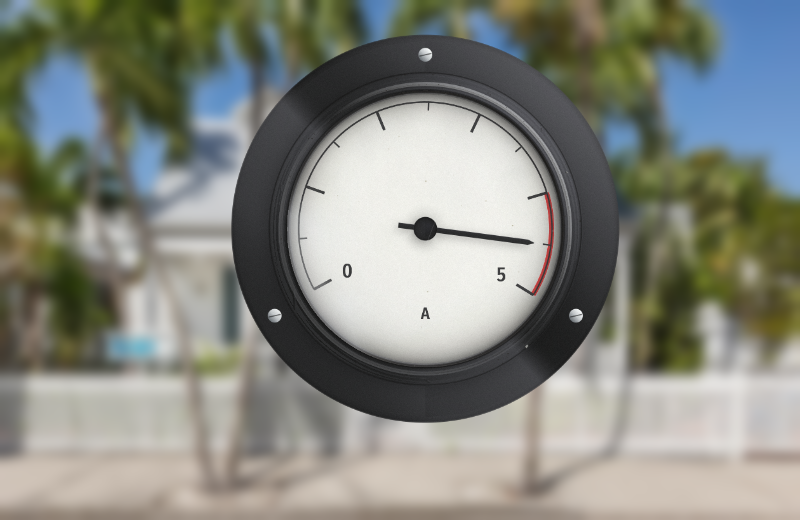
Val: 4.5
